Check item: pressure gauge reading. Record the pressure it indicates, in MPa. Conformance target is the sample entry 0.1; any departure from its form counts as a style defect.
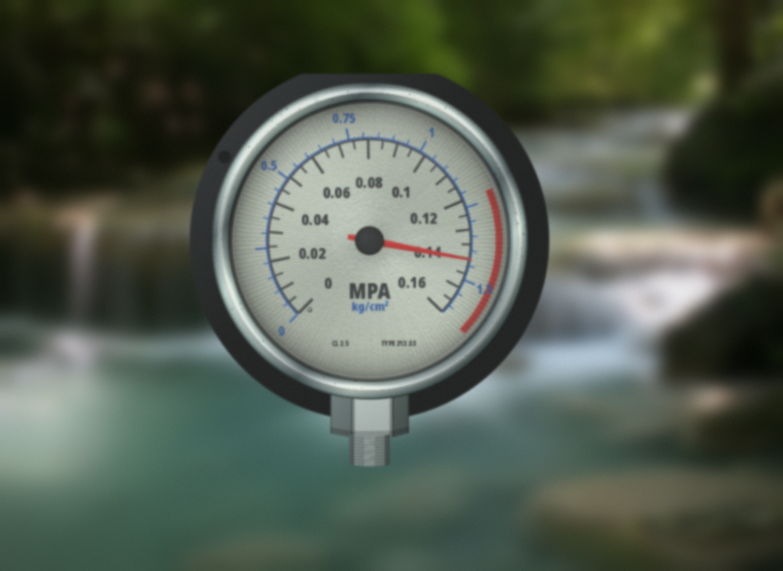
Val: 0.14
